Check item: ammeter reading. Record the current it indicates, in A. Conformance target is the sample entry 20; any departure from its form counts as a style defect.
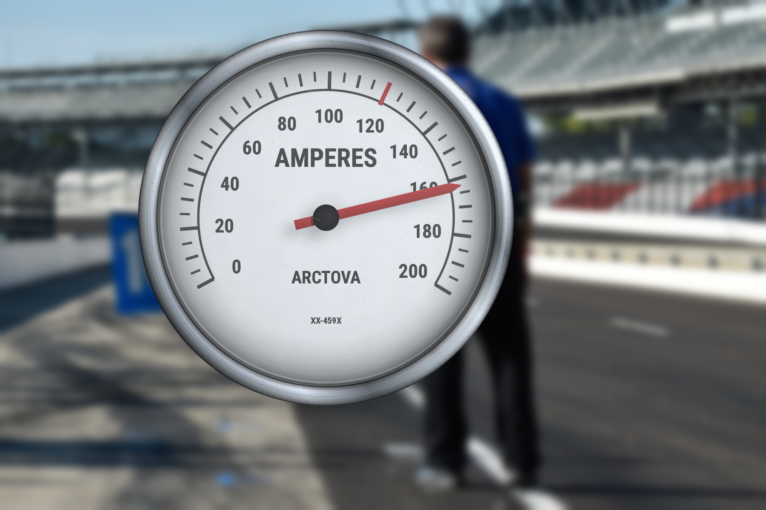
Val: 162.5
